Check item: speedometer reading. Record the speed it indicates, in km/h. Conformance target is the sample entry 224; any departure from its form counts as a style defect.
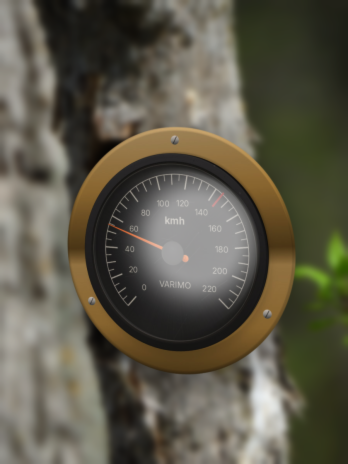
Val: 55
